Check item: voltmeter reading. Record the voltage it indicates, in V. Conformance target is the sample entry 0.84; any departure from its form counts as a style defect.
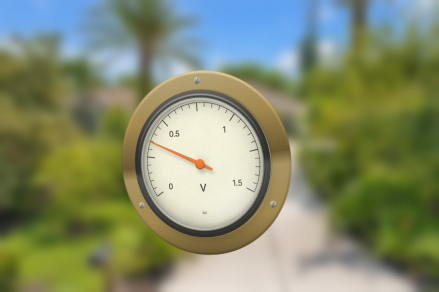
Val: 0.35
